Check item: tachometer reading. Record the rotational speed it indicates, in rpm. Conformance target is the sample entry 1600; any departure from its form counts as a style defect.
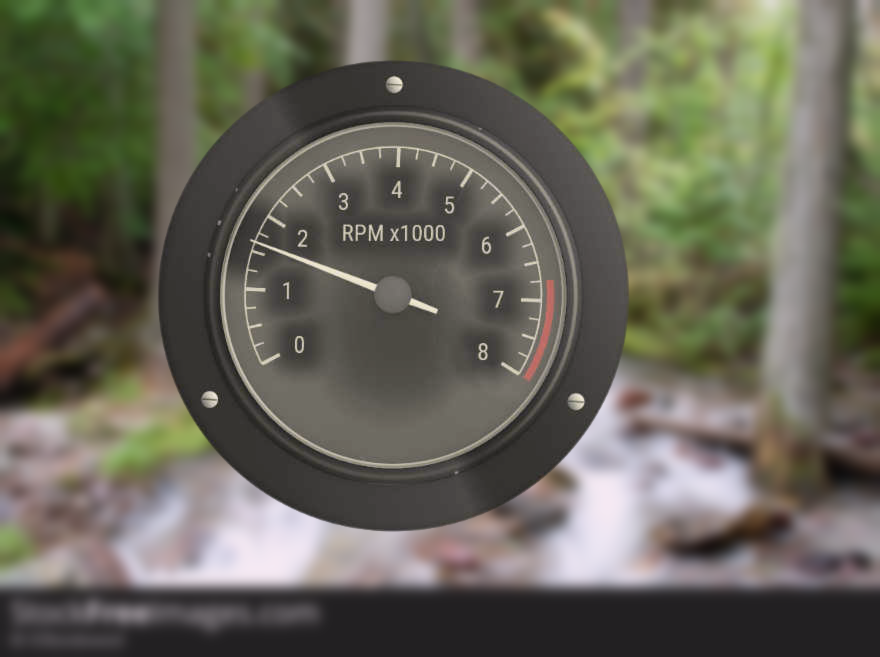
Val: 1625
